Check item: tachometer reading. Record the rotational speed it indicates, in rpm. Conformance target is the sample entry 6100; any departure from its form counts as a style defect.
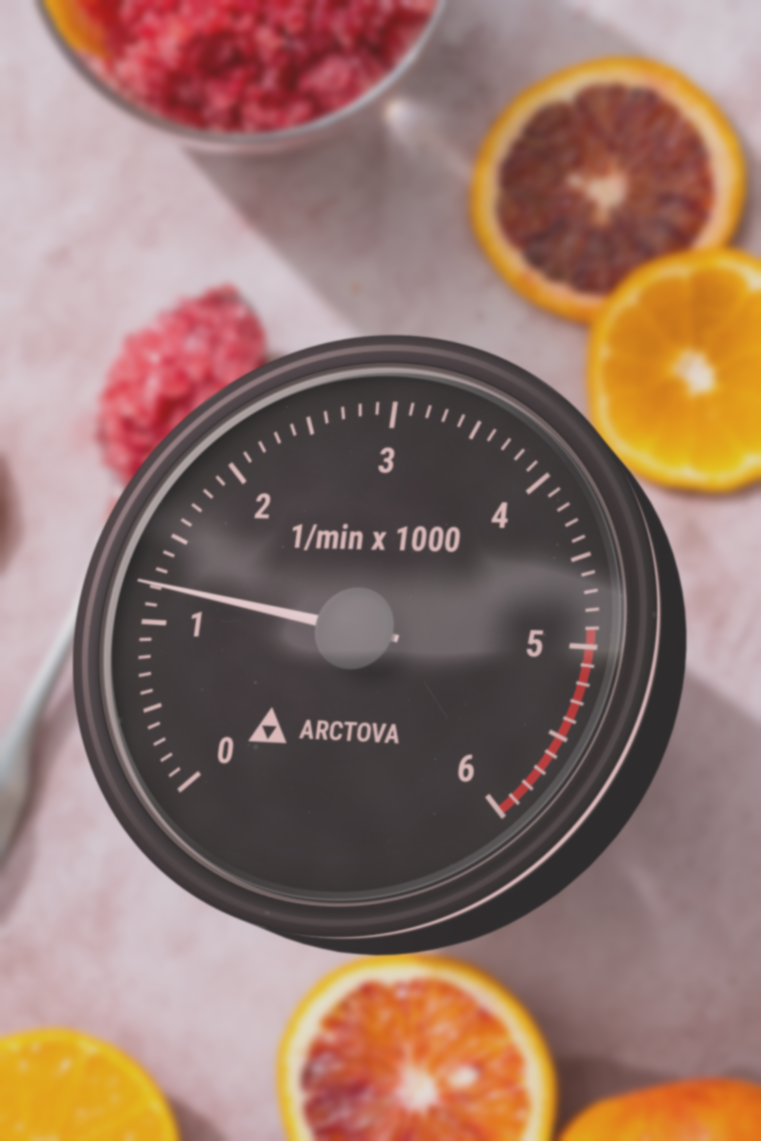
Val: 1200
